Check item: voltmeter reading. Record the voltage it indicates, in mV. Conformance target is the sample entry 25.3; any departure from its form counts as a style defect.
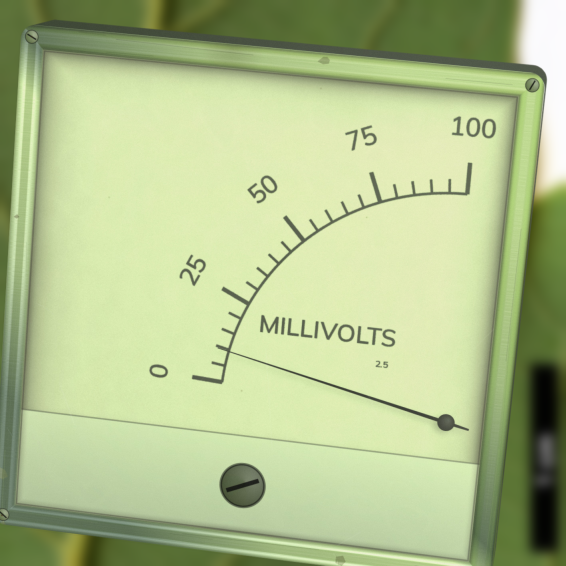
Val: 10
